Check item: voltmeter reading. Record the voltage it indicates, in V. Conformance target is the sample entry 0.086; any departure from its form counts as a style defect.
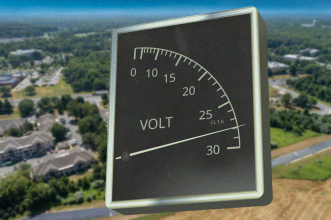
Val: 28
